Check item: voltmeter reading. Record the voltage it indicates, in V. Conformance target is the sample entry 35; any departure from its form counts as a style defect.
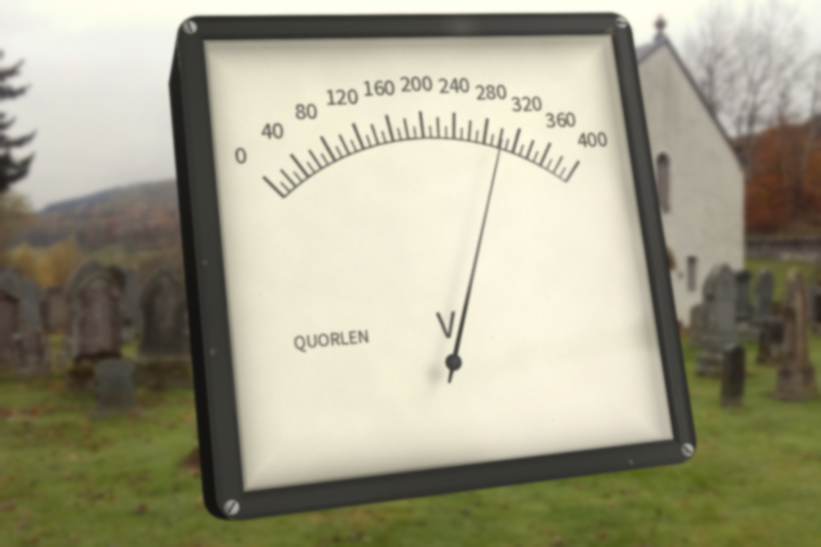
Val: 300
